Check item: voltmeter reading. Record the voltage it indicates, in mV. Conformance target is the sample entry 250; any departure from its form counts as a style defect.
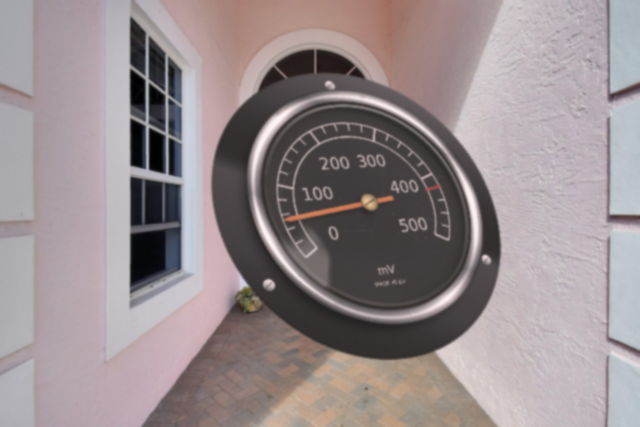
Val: 50
